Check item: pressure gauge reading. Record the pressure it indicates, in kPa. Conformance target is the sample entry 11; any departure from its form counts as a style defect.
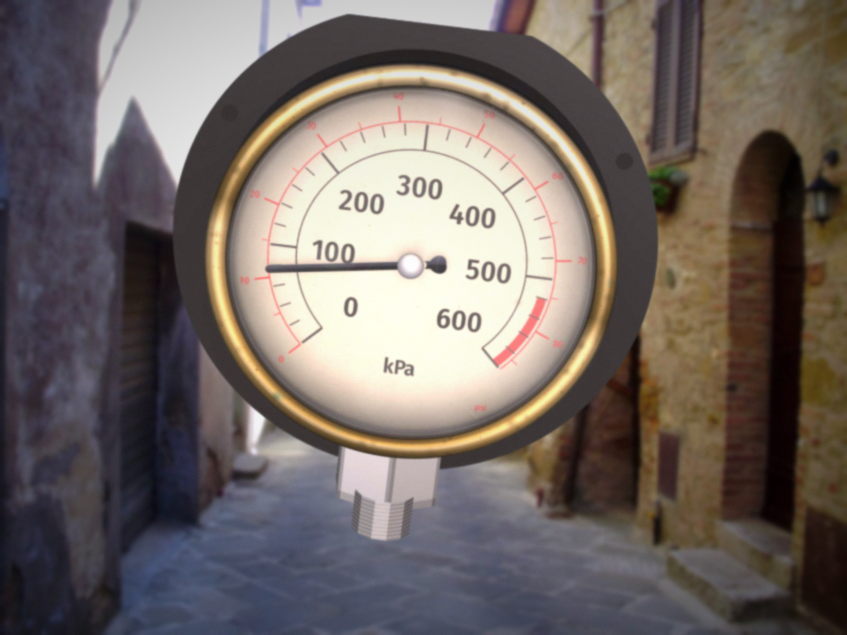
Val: 80
